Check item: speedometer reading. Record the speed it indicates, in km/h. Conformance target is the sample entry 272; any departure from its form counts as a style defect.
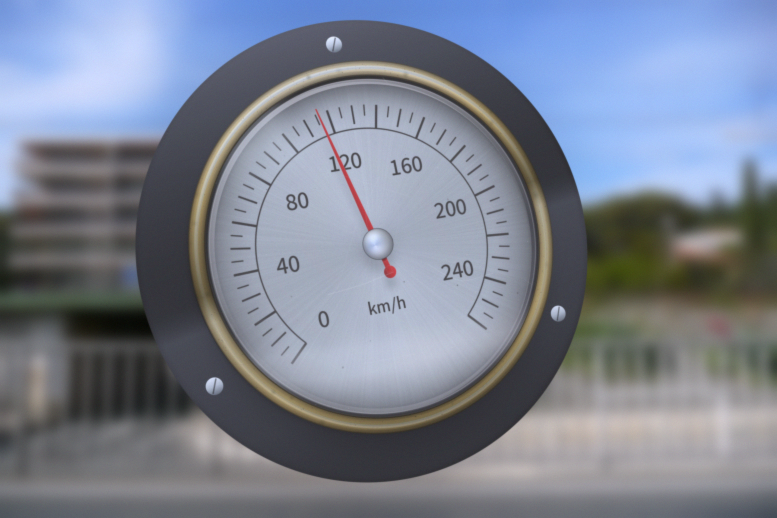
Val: 115
